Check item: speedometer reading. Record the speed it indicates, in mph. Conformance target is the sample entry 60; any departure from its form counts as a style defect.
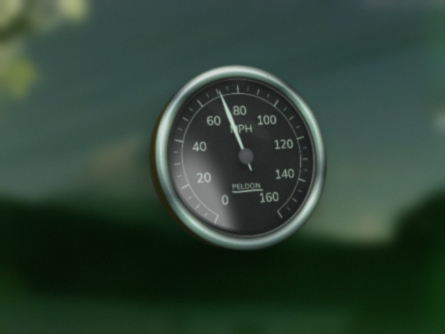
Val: 70
